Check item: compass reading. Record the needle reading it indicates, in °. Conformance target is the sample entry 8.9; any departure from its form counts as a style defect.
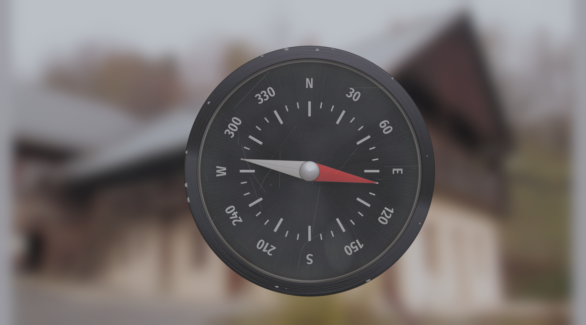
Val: 100
